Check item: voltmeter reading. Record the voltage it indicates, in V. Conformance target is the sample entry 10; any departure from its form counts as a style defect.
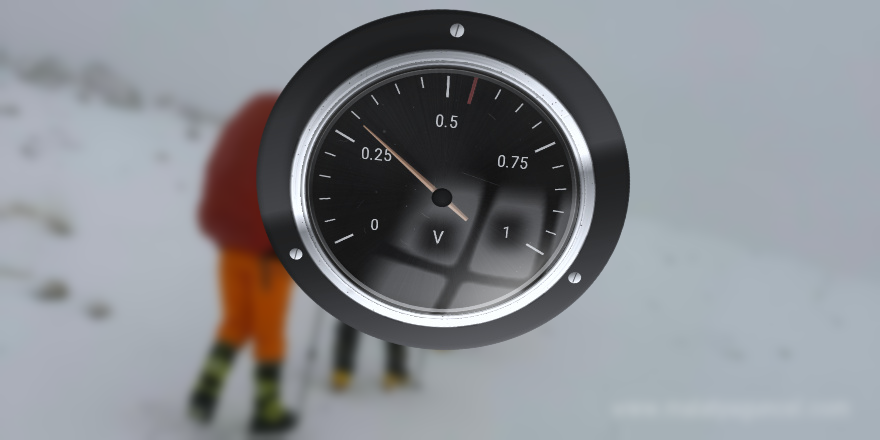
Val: 0.3
